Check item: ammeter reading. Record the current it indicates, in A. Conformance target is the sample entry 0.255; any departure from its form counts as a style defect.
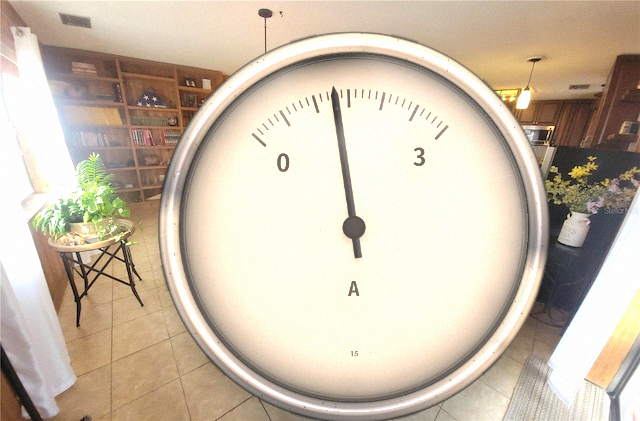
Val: 1.3
